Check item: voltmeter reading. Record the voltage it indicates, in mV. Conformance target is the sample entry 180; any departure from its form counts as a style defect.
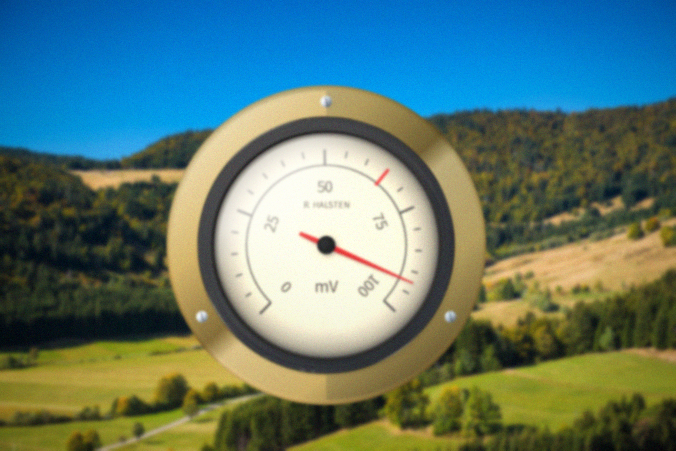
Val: 92.5
